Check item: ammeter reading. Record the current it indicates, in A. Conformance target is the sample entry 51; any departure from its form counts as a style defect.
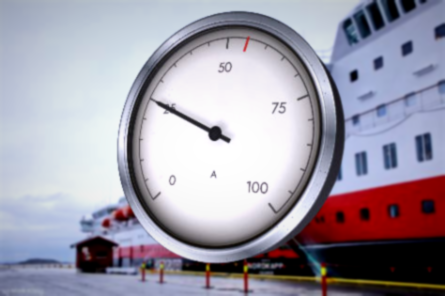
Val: 25
